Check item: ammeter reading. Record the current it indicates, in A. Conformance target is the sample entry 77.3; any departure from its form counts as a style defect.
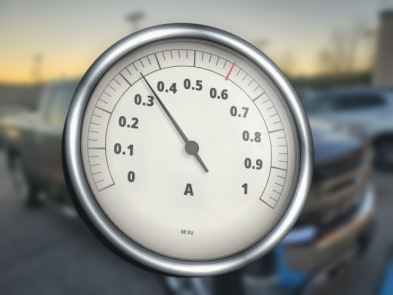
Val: 0.34
